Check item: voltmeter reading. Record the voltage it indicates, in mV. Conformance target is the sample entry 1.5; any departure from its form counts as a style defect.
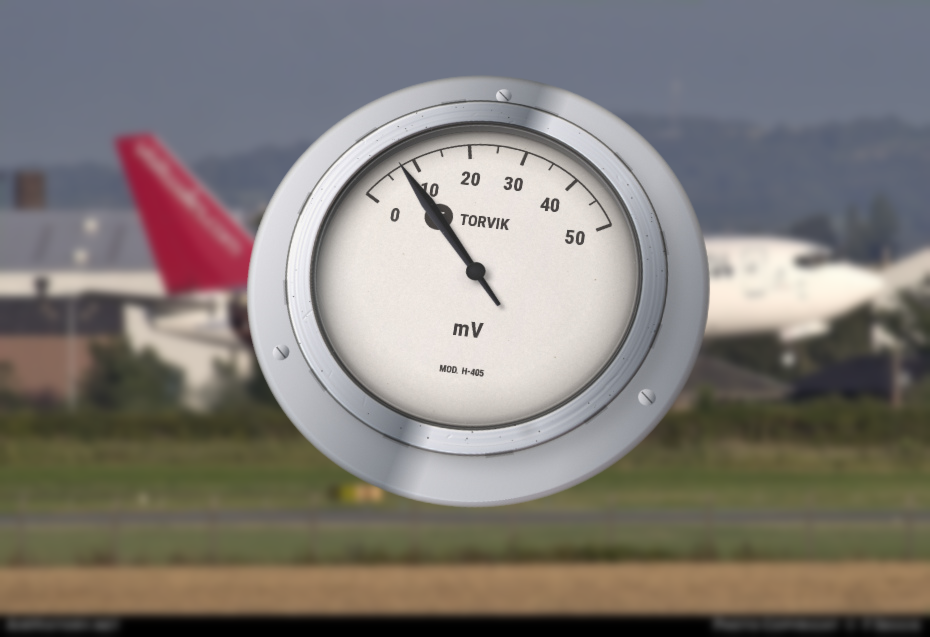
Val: 7.5
